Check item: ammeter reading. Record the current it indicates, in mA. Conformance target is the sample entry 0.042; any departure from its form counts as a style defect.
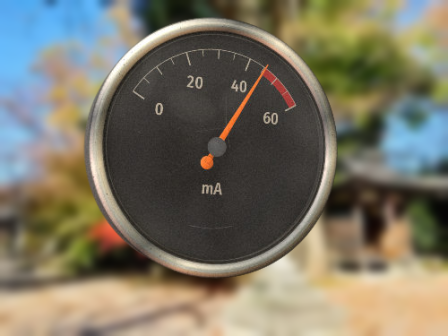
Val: 45
